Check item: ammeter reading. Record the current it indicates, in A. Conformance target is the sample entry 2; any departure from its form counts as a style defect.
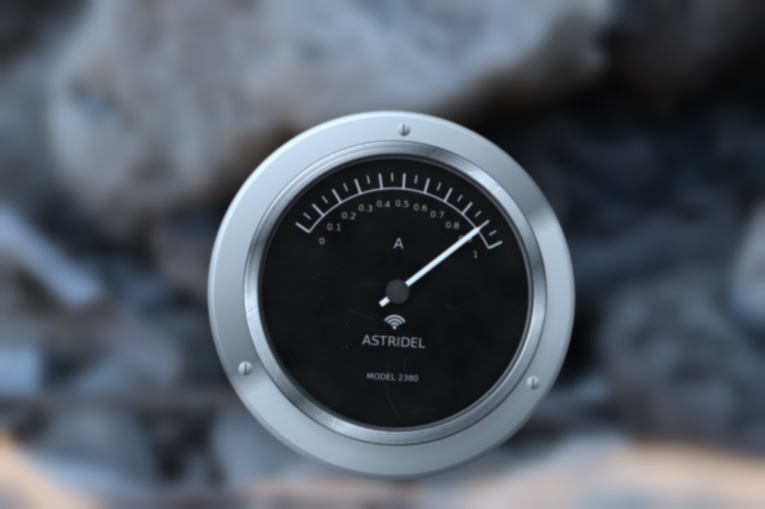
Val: 0.9
